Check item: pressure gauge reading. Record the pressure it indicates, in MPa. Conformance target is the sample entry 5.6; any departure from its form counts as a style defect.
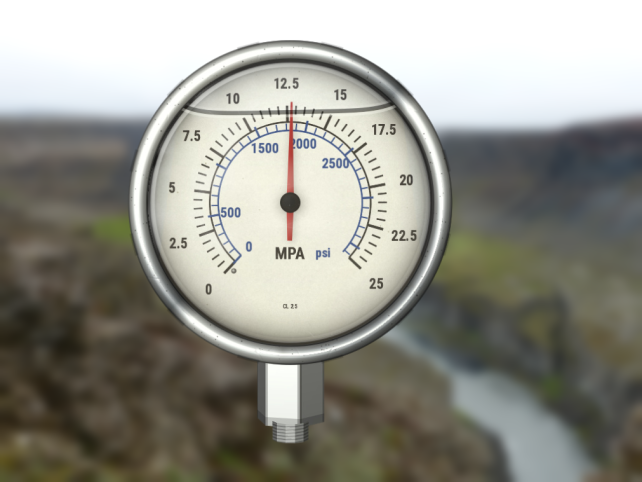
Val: 12.75
